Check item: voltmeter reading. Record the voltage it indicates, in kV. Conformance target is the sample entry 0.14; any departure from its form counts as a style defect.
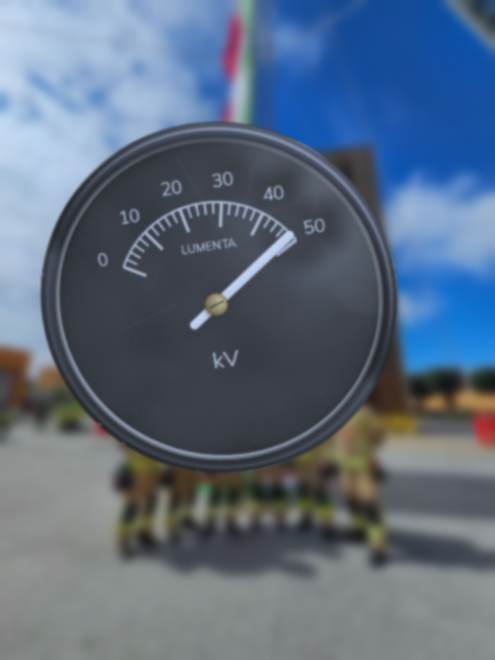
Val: 48
